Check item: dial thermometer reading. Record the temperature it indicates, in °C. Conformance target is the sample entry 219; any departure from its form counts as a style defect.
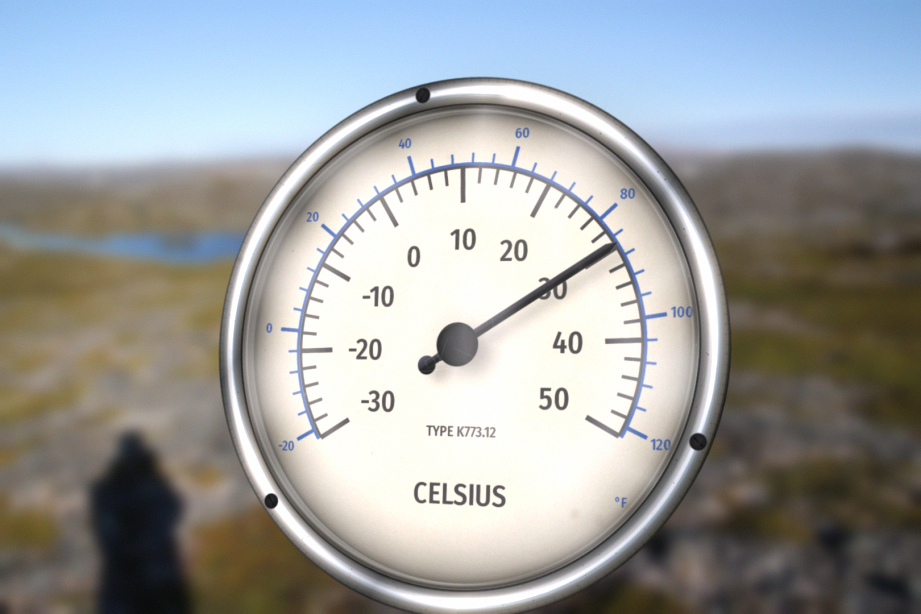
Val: 30
